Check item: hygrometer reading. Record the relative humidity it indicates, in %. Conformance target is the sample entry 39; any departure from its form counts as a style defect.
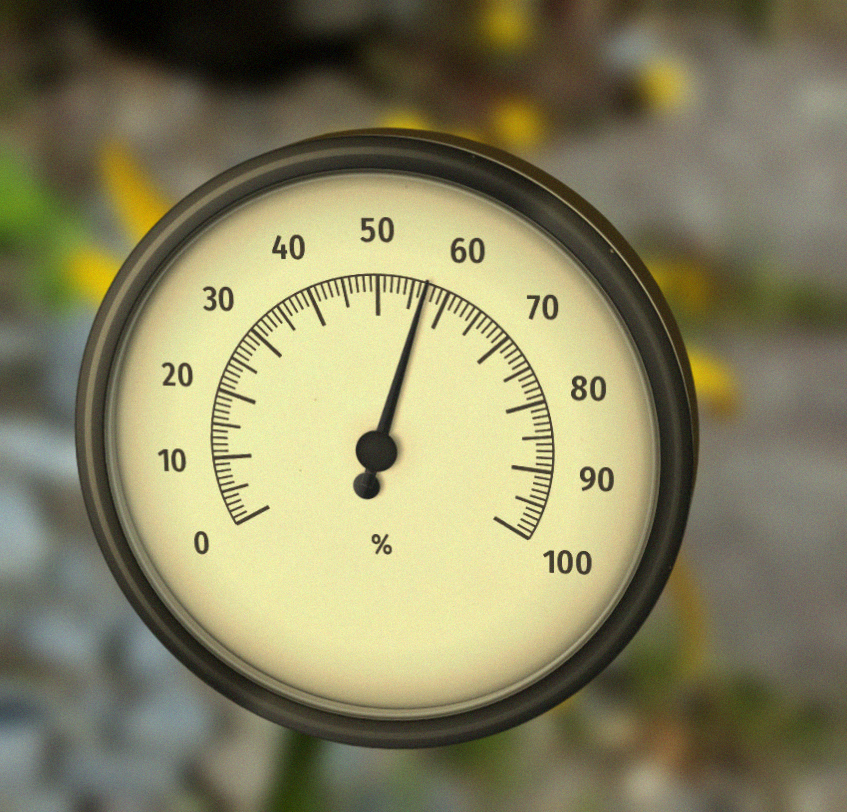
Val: 57
